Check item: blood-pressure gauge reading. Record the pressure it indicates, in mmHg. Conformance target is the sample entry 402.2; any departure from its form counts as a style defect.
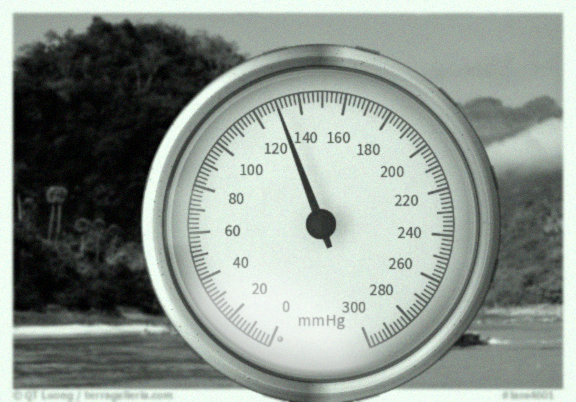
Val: 130
